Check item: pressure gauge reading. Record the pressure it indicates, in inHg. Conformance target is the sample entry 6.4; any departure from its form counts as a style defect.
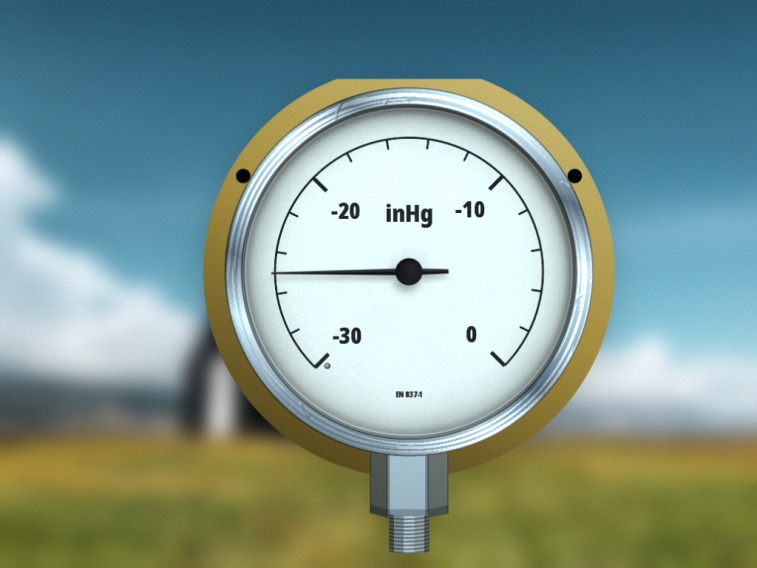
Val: -25
